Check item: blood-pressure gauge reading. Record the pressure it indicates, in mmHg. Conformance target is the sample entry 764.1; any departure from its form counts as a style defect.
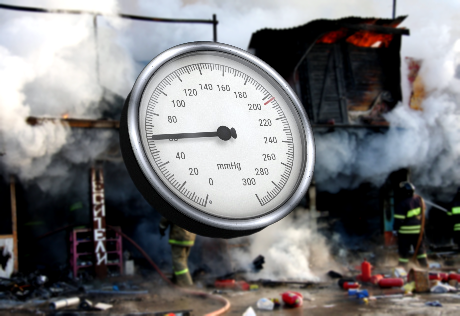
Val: 60
